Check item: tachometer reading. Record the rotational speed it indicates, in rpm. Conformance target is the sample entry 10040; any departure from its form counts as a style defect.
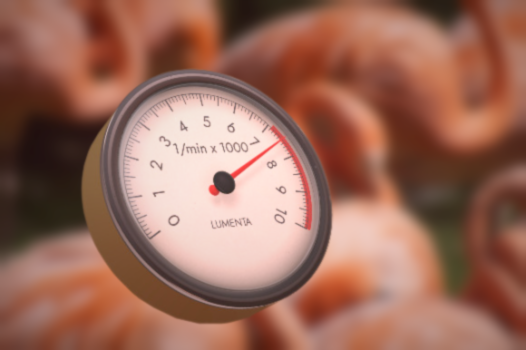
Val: 7500
